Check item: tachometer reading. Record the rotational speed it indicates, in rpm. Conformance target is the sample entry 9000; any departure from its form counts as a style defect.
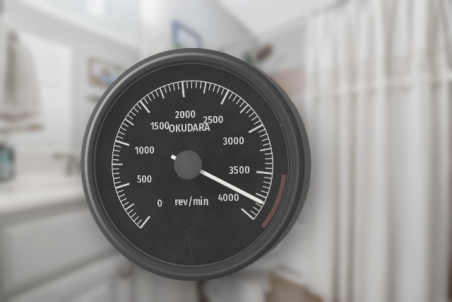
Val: 3800
